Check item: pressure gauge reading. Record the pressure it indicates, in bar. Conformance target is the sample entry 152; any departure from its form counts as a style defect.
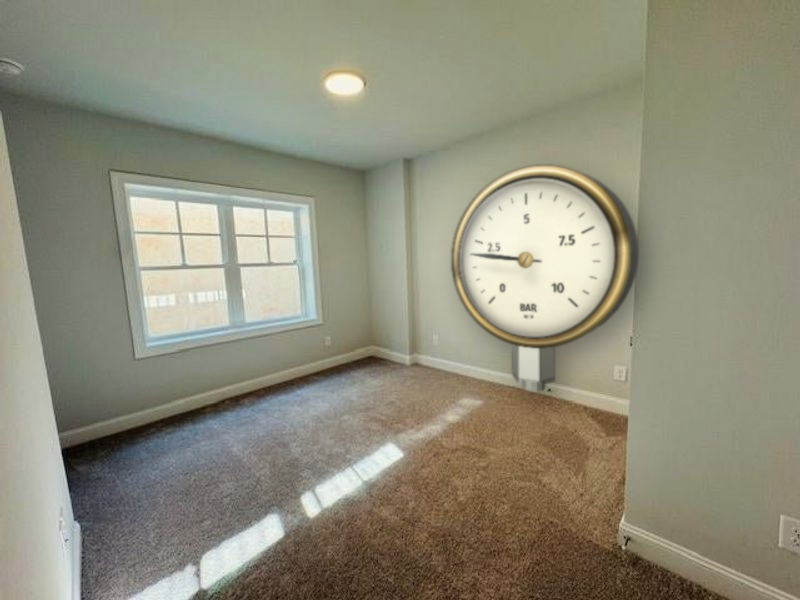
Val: 2
